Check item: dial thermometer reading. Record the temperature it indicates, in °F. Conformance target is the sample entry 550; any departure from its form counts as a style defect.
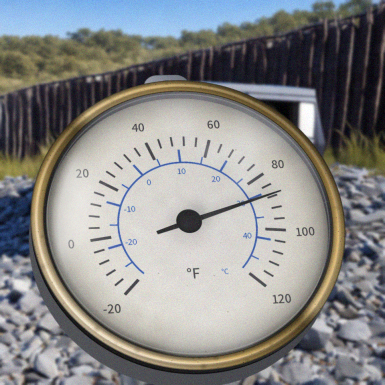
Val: 88
